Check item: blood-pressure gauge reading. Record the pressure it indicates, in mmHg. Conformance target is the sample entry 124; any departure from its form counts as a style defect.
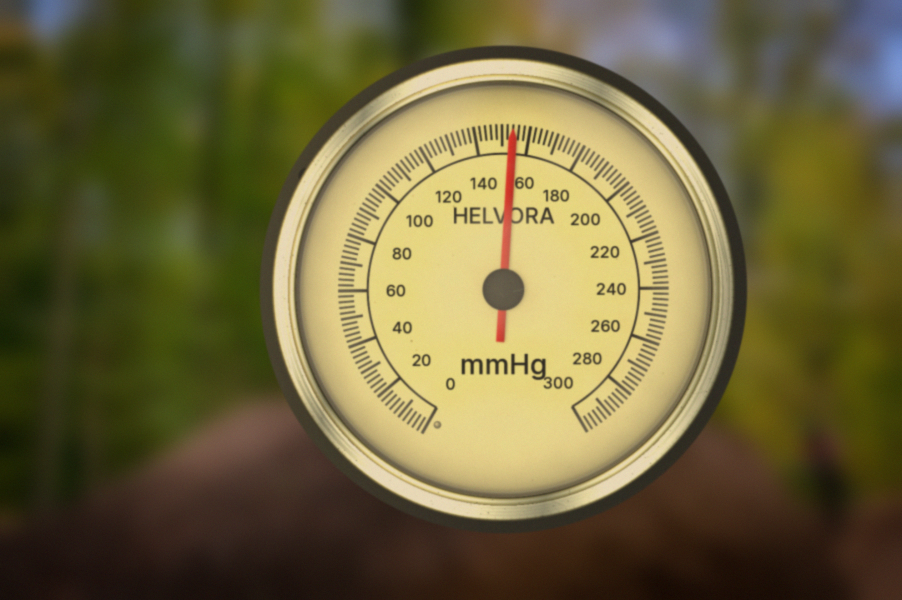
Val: 154
